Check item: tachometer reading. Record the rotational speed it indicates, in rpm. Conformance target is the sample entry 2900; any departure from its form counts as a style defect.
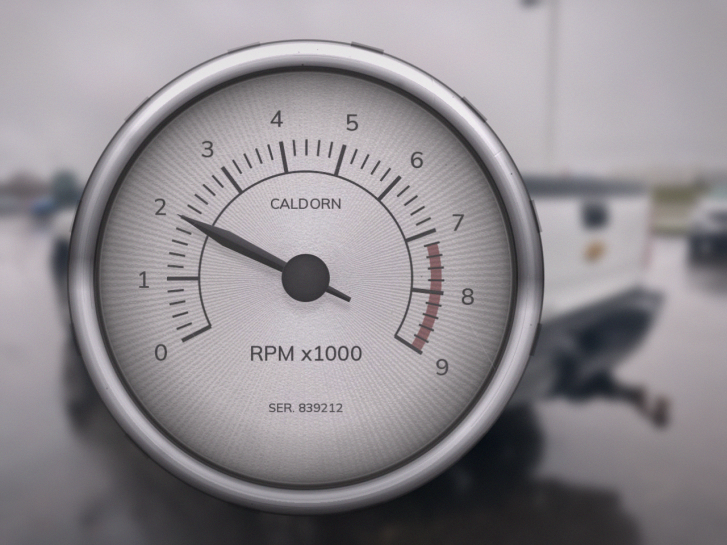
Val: 2000
